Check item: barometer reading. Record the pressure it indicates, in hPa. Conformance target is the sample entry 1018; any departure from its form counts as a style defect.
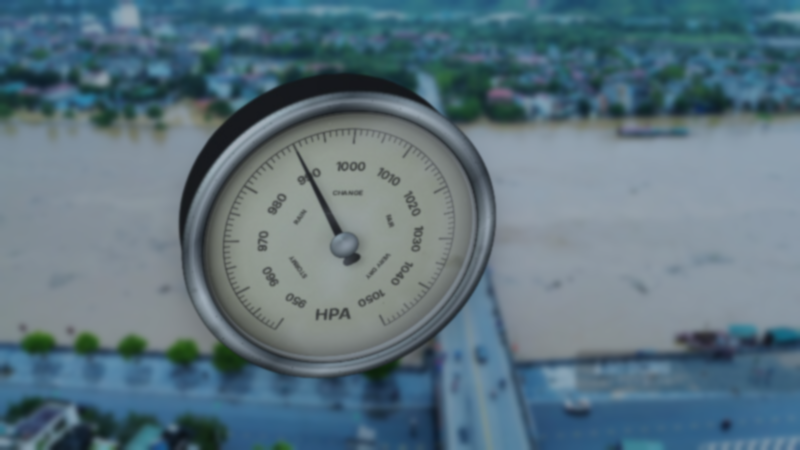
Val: 990
